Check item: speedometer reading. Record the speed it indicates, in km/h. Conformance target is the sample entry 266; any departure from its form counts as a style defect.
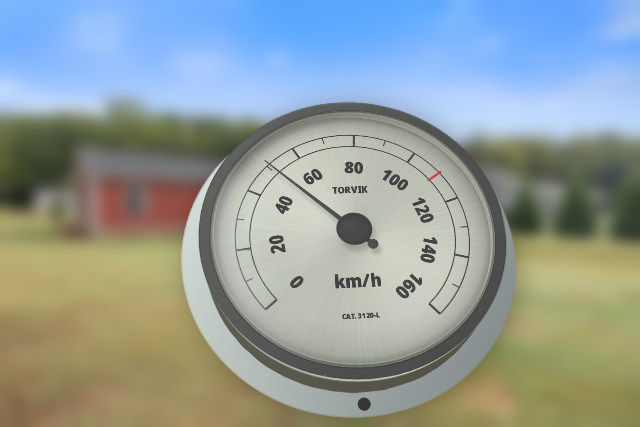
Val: 50
